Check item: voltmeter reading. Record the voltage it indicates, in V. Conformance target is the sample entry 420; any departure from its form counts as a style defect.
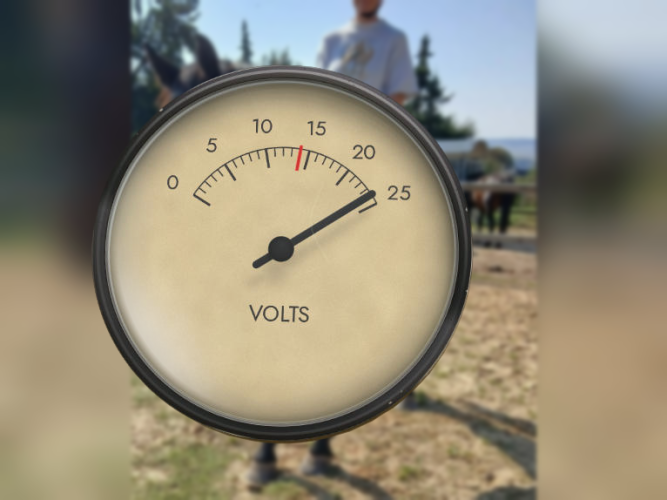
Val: 24
